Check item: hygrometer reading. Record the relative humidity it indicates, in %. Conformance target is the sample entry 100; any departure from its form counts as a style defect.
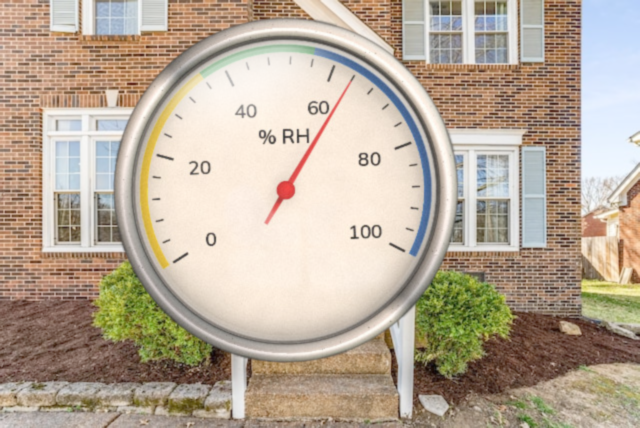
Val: 64
